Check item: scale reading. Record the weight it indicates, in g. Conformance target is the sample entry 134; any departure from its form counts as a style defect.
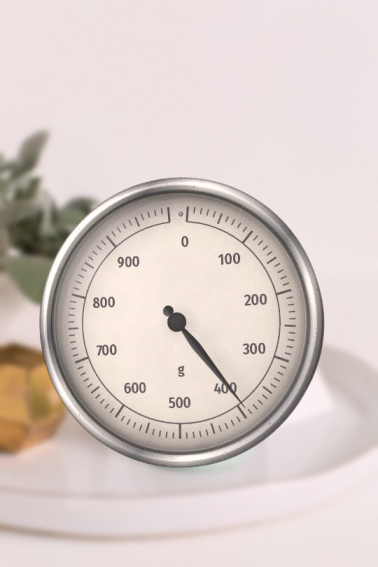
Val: 390
